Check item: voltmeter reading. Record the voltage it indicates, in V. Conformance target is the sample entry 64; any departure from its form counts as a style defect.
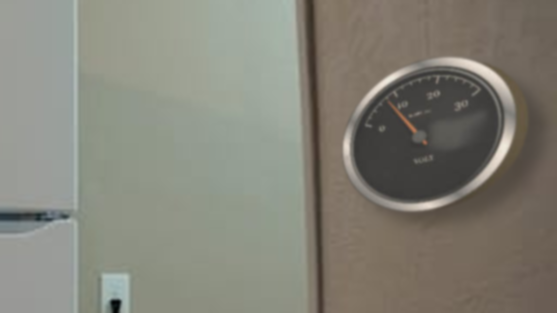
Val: 8
